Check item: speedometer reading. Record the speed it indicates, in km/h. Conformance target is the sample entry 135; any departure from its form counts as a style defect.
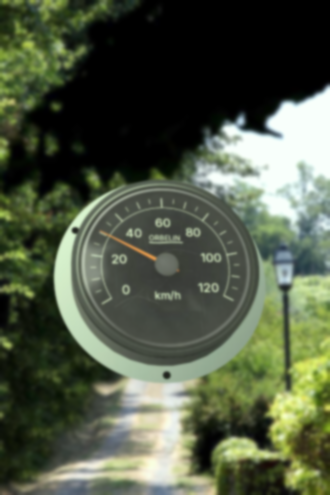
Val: 30
